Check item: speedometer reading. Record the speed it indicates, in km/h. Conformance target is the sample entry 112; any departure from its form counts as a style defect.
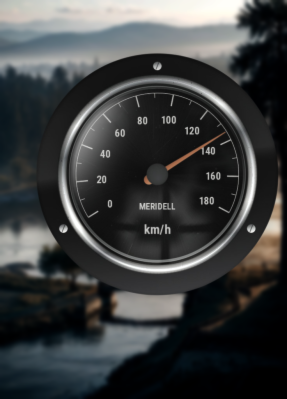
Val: 135
